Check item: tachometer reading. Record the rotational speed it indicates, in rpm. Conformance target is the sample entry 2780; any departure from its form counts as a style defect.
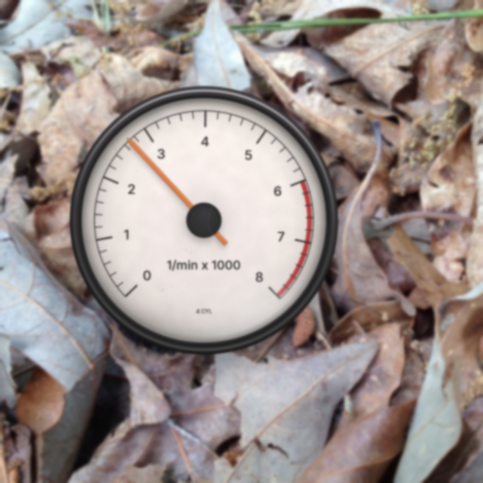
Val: 2700
